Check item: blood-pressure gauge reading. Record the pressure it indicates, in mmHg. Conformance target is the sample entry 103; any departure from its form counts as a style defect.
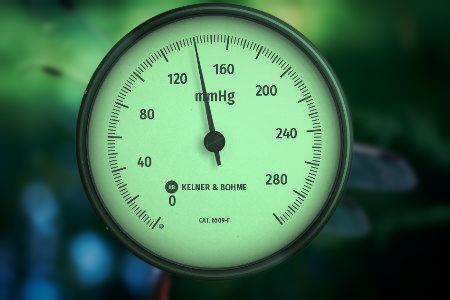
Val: 140
